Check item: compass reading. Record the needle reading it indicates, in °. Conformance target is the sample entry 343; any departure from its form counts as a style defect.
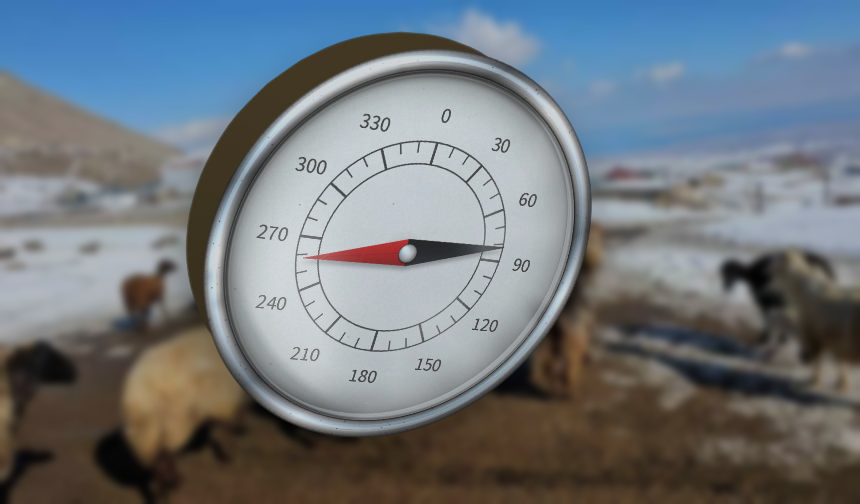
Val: 260
